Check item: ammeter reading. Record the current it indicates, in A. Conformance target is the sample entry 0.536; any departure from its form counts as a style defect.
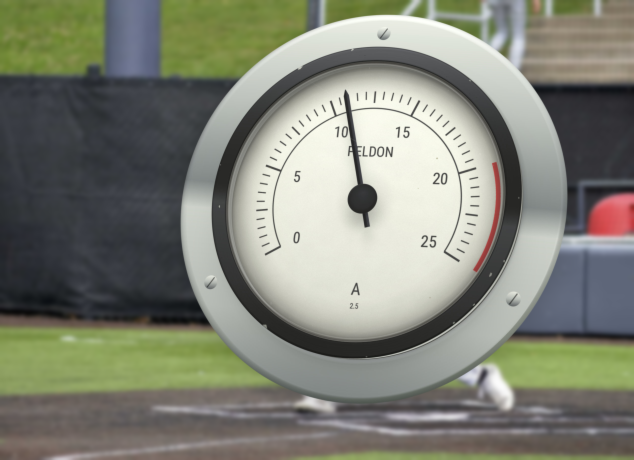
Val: 11
